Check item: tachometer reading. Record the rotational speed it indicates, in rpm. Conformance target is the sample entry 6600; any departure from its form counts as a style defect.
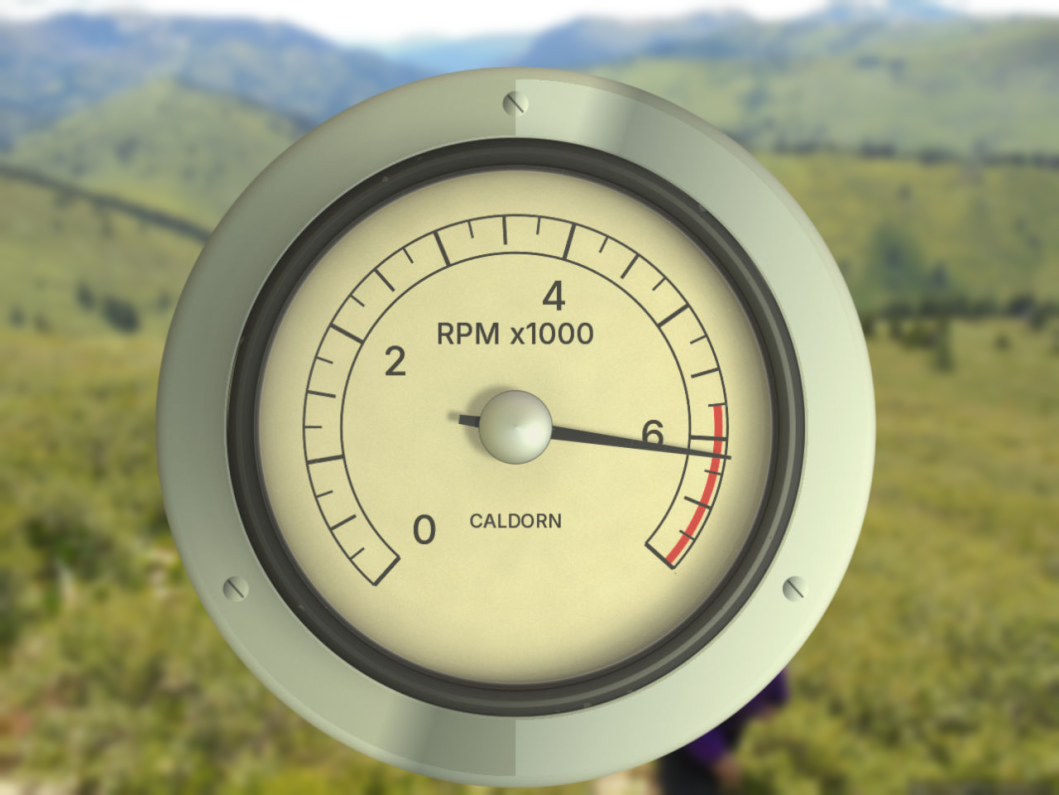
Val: 6125
